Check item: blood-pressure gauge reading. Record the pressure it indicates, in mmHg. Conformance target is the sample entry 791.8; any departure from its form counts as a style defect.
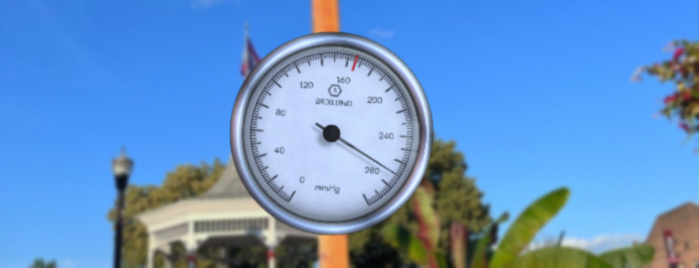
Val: 270
